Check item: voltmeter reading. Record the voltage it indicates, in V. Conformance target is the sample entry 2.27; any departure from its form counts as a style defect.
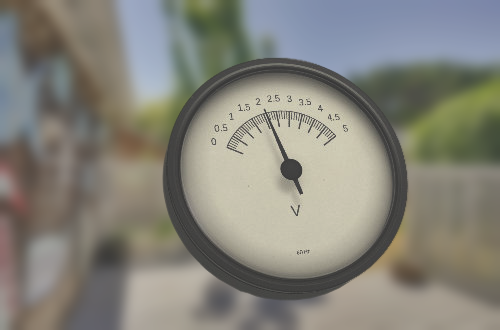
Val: 2
